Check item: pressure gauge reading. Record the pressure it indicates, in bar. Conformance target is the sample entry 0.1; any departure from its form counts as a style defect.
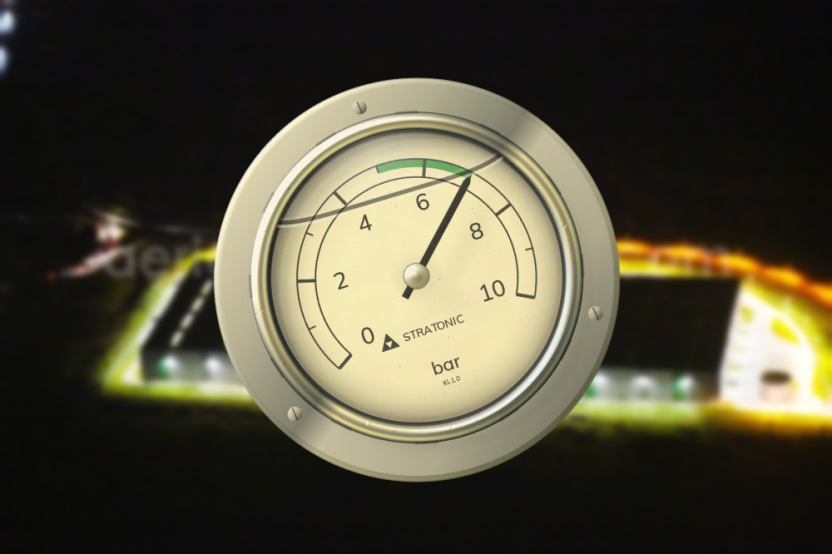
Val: 7
